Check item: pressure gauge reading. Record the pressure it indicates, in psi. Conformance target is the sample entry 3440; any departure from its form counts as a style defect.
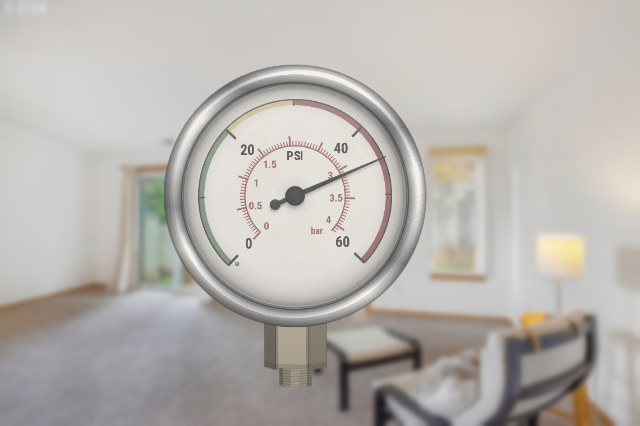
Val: 45
